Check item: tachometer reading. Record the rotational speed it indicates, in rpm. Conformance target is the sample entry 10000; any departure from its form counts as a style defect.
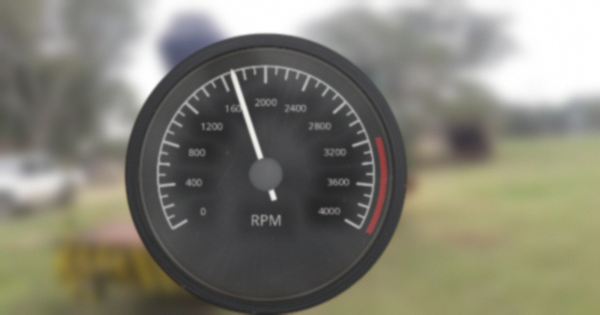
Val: 1700
